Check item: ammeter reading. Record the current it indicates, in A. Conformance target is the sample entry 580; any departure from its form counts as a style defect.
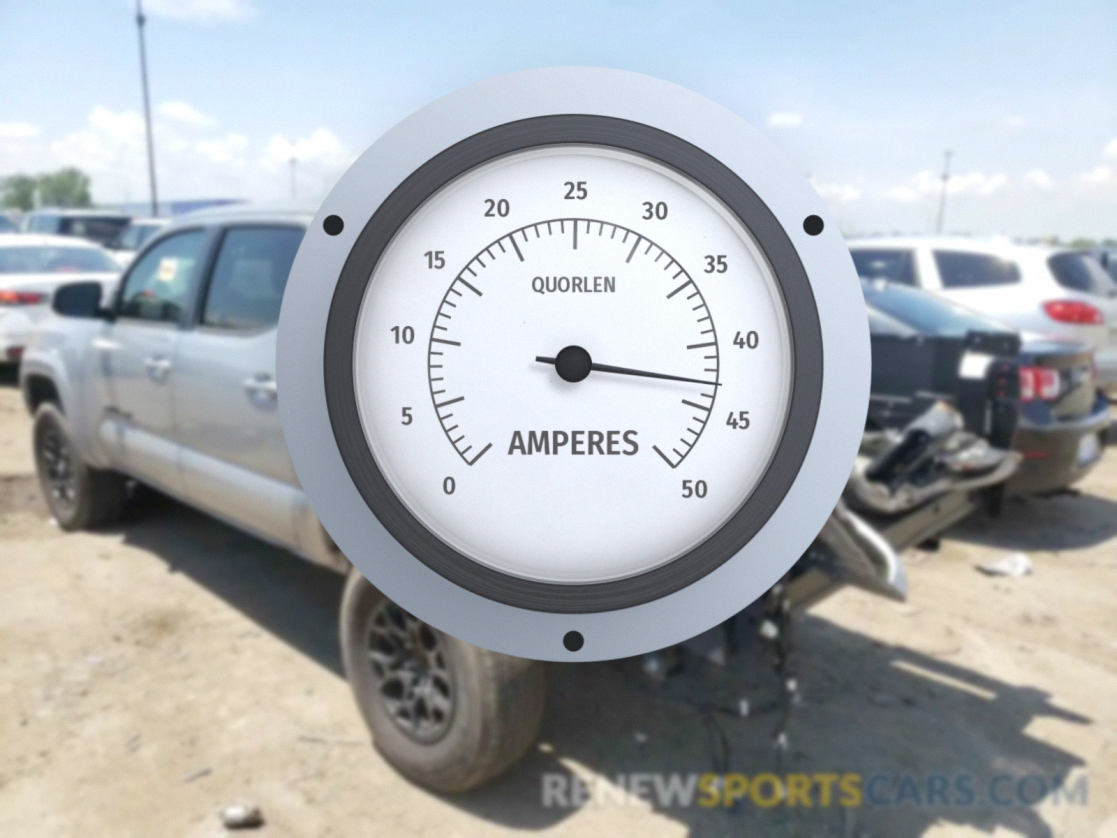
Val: 43
